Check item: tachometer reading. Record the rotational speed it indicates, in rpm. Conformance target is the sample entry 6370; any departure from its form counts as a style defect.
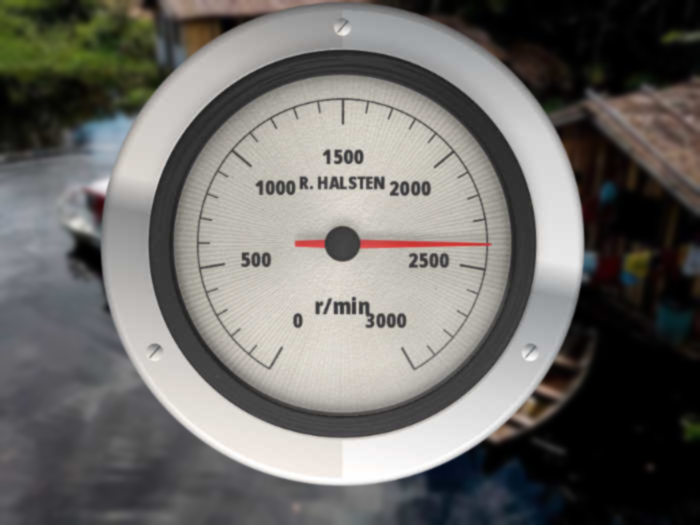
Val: 2400
